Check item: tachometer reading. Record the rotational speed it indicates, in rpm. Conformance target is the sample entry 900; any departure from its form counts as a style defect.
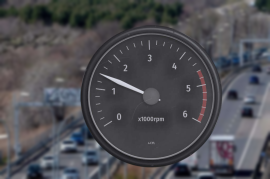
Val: 1400
